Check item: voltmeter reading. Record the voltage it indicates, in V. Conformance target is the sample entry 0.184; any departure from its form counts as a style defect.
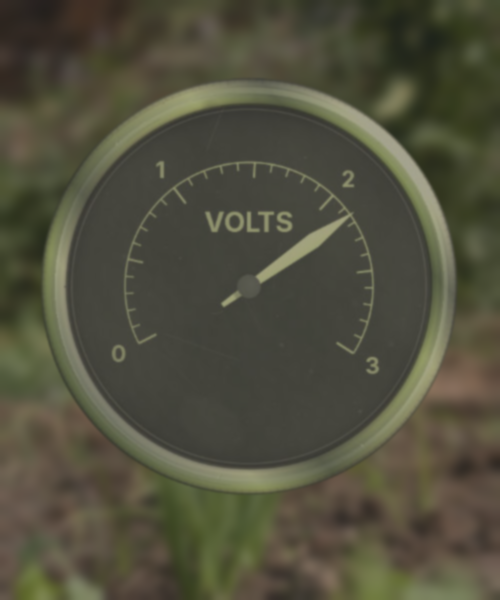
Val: 2.15
